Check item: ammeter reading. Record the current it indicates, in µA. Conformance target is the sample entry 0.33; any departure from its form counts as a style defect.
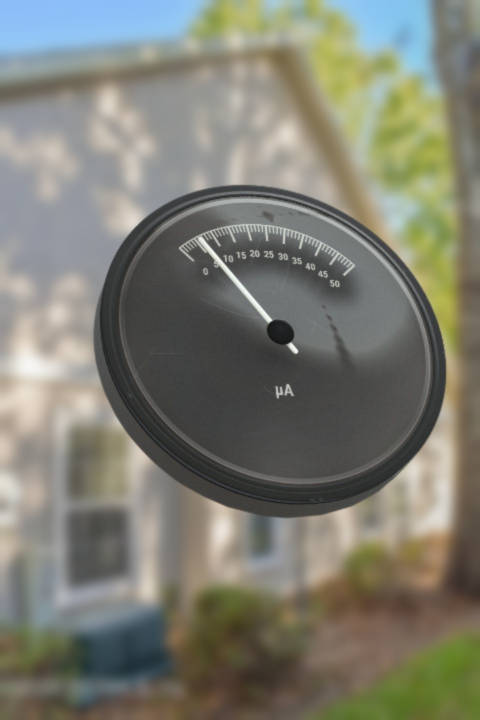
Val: 5
